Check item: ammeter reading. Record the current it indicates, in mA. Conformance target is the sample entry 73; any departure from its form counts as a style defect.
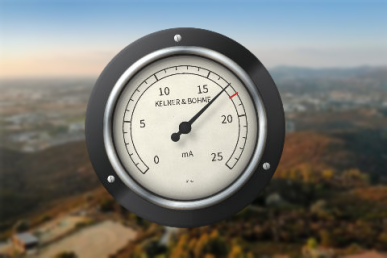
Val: 17
